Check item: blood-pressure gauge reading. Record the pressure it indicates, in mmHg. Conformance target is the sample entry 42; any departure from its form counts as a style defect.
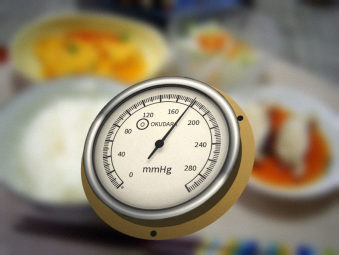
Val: 180
